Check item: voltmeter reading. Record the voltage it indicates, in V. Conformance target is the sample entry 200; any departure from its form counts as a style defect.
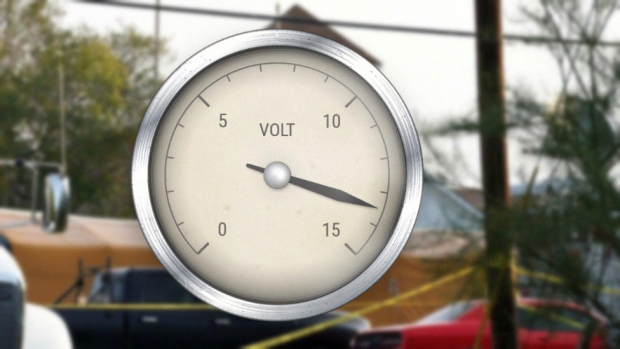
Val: 13.5
